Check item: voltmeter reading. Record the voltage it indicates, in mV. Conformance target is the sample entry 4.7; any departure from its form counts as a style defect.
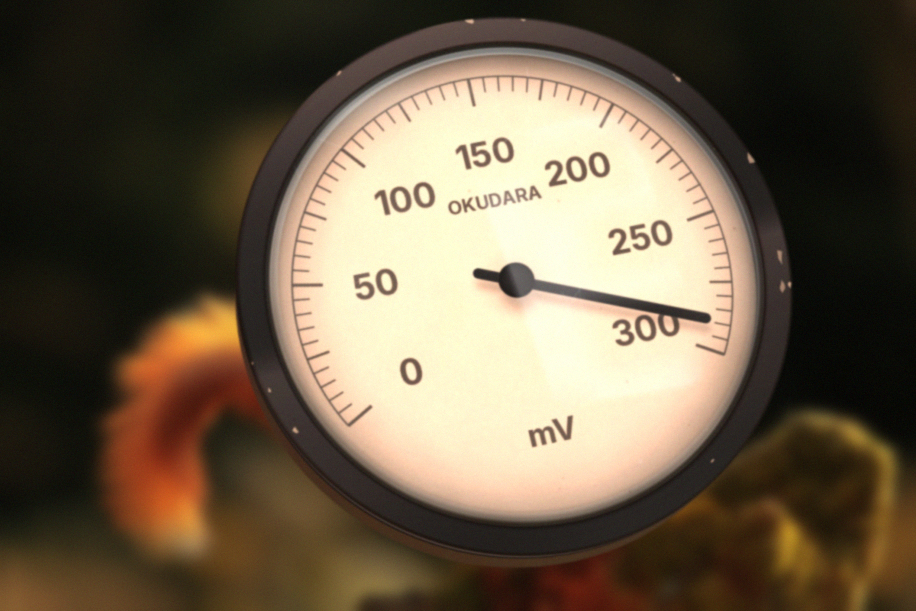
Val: 290
